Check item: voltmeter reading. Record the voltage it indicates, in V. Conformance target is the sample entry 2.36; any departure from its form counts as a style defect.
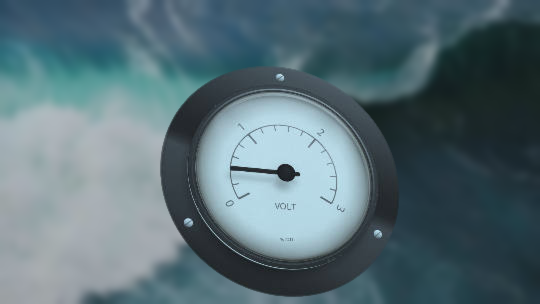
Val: 0.4
